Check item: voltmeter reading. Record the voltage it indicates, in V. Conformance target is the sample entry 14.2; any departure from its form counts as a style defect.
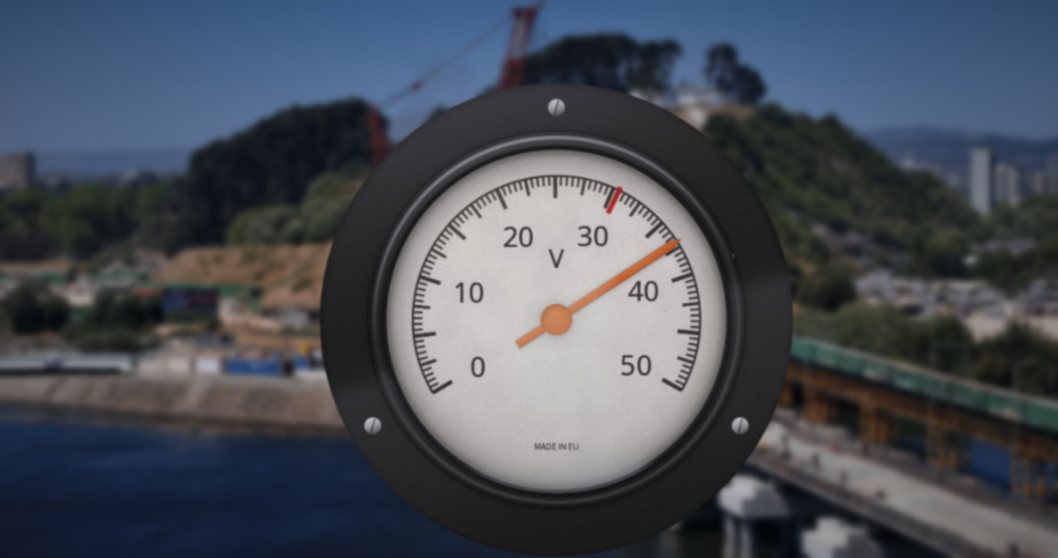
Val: 37
